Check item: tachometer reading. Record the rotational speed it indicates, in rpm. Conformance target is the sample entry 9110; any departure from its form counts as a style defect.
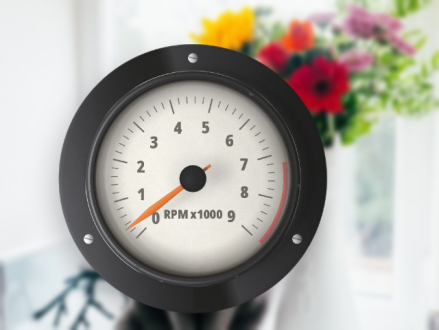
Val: 300
